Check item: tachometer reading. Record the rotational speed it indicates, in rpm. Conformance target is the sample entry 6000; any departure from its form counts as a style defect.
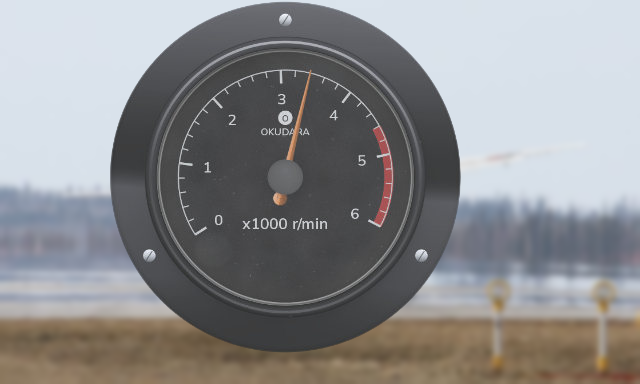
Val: 3400
